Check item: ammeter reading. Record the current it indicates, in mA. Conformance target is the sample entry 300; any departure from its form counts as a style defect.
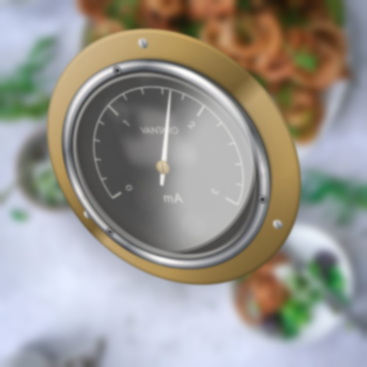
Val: 1.7
